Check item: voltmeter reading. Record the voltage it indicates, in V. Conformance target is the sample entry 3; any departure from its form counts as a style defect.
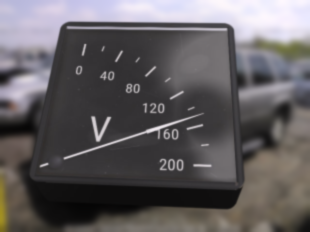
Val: 150
